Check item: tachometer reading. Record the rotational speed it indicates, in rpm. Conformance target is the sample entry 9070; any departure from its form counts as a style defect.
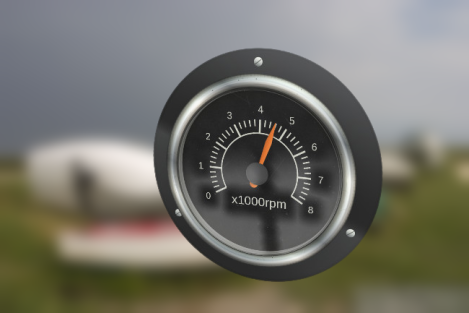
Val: 4600
